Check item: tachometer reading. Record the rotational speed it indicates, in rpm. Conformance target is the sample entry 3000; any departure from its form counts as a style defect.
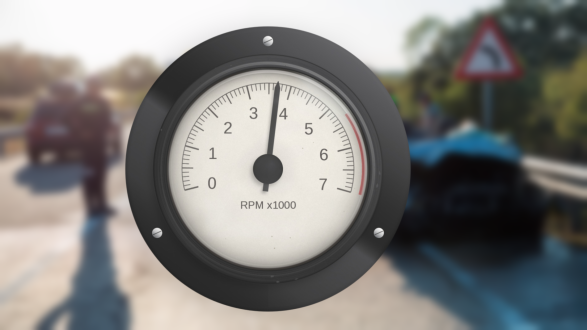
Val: 3700
